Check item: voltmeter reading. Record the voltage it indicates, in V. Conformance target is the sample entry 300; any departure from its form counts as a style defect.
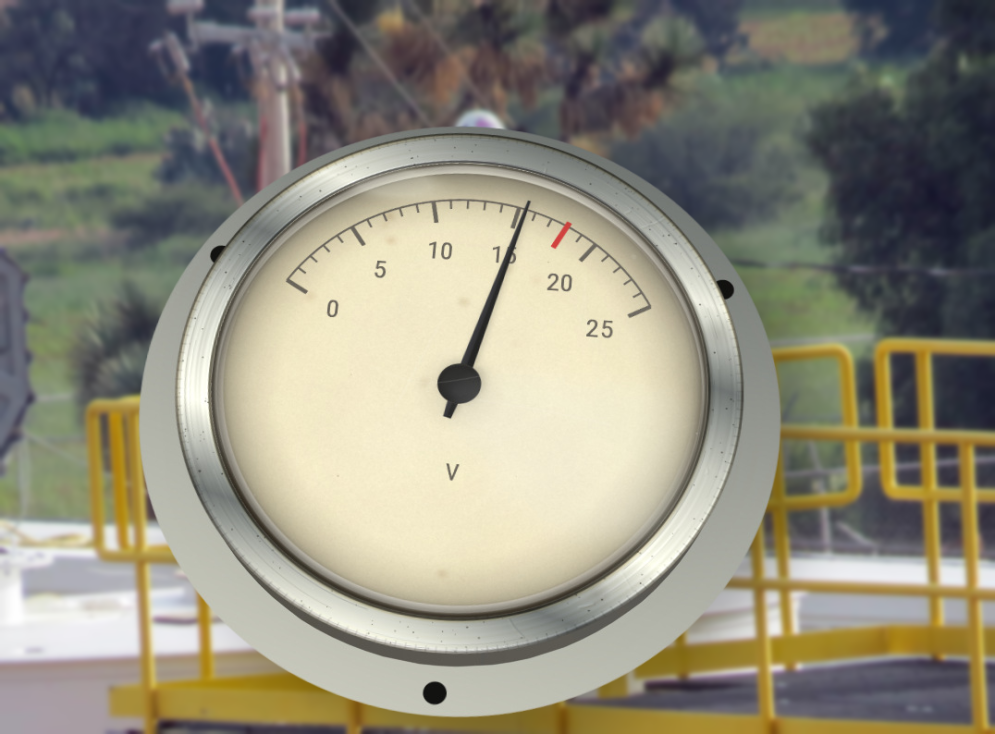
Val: 15.5
